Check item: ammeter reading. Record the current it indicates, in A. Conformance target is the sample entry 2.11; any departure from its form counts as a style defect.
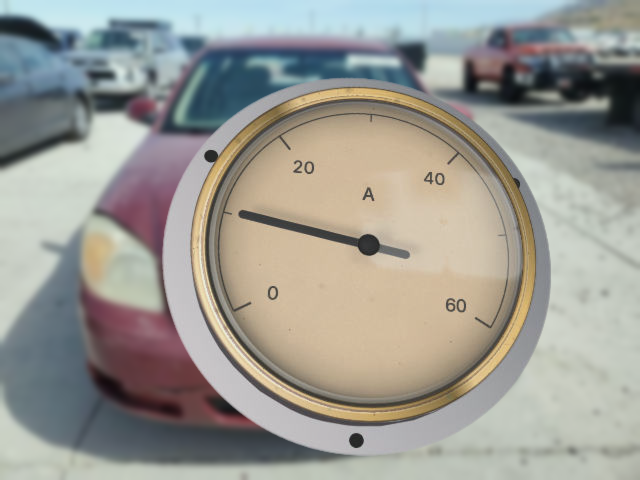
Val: 10
